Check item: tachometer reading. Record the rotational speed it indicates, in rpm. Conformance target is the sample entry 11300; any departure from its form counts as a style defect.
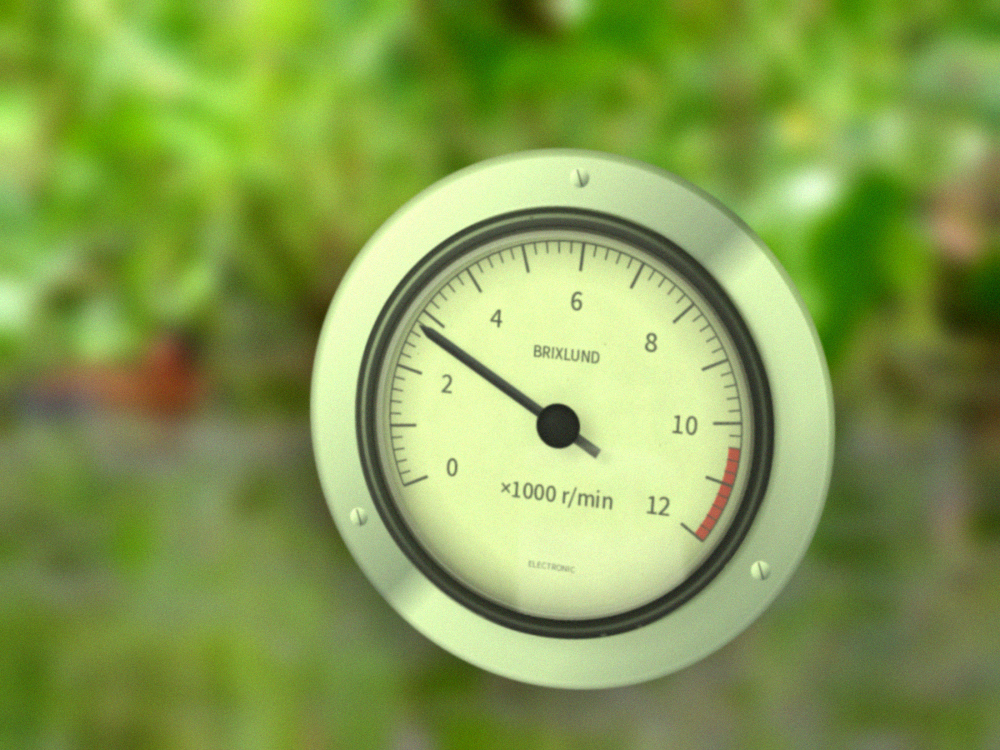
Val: 2800
